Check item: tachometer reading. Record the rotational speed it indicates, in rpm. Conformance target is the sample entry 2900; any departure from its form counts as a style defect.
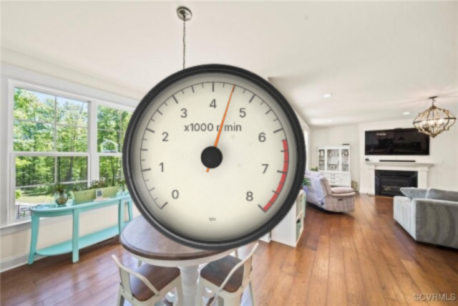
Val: 4500
